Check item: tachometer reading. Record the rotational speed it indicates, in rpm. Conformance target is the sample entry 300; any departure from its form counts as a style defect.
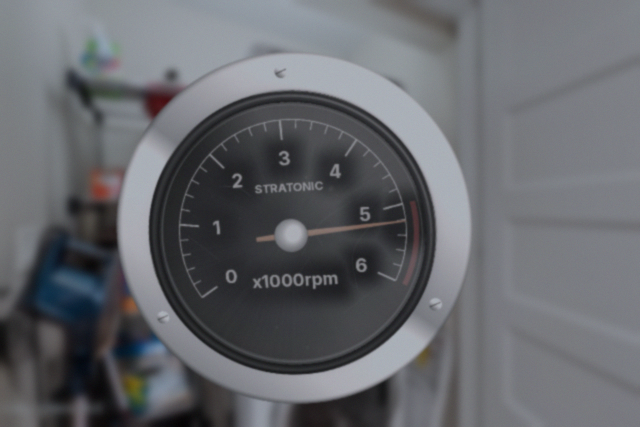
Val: 5200
